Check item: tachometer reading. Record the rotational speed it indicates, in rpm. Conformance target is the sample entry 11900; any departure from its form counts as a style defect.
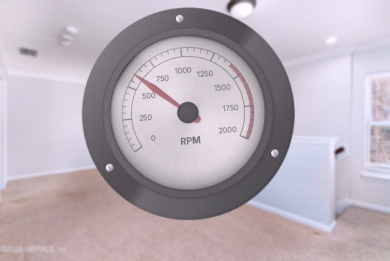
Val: 600
